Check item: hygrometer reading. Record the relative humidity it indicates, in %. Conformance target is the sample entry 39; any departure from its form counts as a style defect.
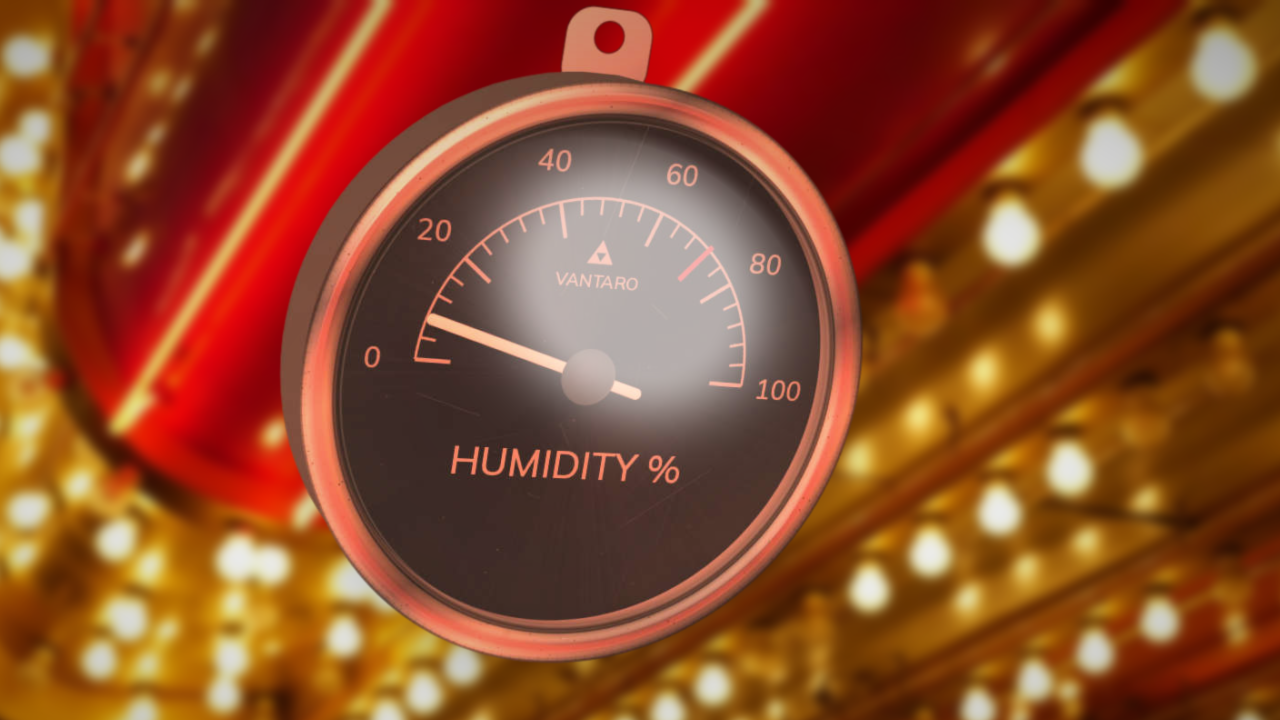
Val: 8
